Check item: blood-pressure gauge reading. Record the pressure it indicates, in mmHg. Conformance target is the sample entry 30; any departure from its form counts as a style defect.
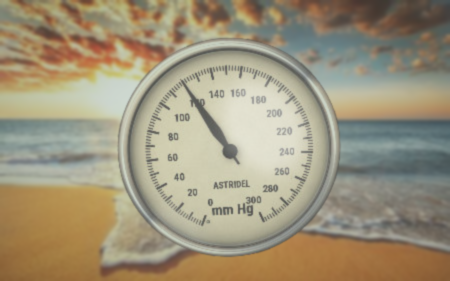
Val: 120
